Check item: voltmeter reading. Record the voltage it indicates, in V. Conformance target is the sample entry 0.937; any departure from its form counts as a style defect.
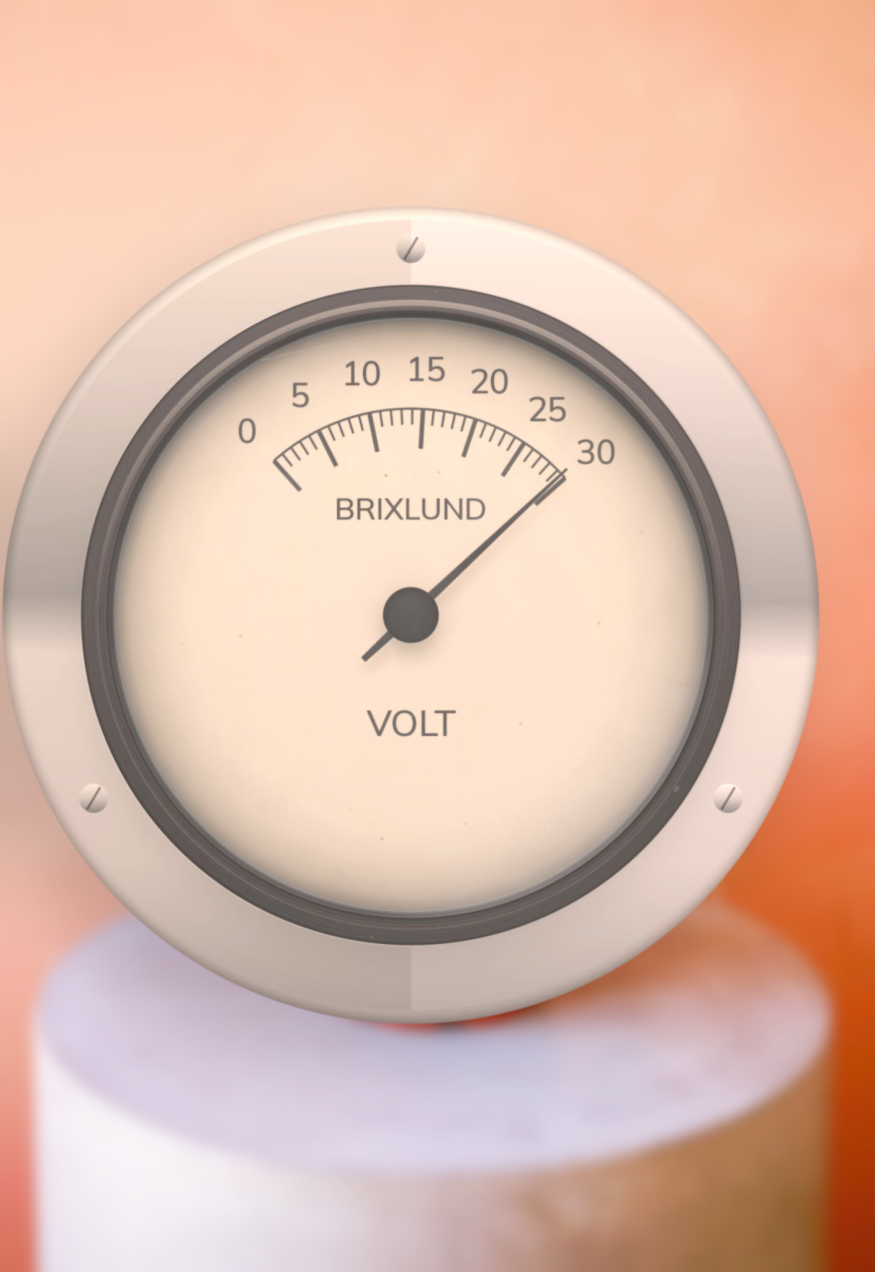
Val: 29.5
